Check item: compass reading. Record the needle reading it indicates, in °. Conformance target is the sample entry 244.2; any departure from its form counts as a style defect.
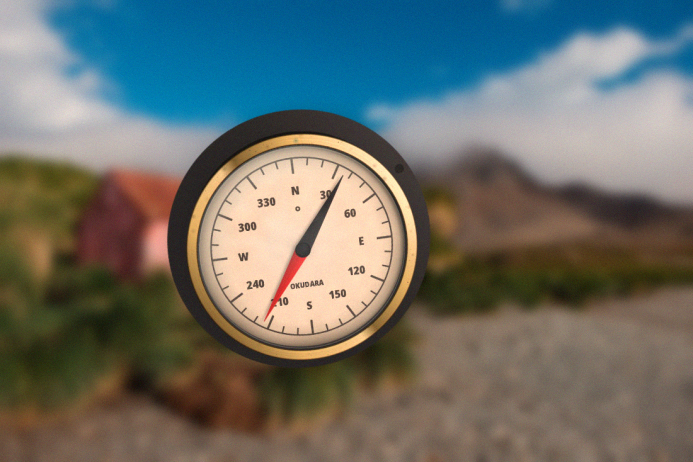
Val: 215
